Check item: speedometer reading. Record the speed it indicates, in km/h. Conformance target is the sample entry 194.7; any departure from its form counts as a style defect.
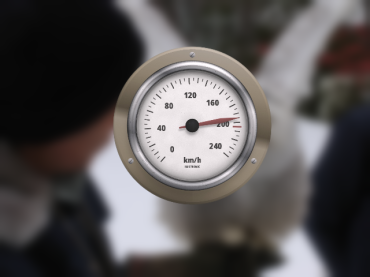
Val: 195
